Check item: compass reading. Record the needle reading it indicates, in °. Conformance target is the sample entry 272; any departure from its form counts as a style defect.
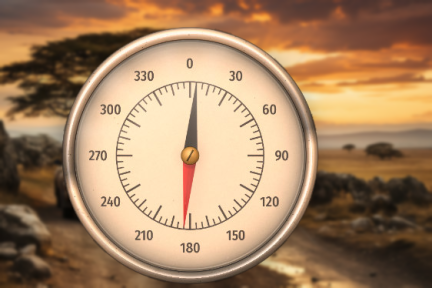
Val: 185
